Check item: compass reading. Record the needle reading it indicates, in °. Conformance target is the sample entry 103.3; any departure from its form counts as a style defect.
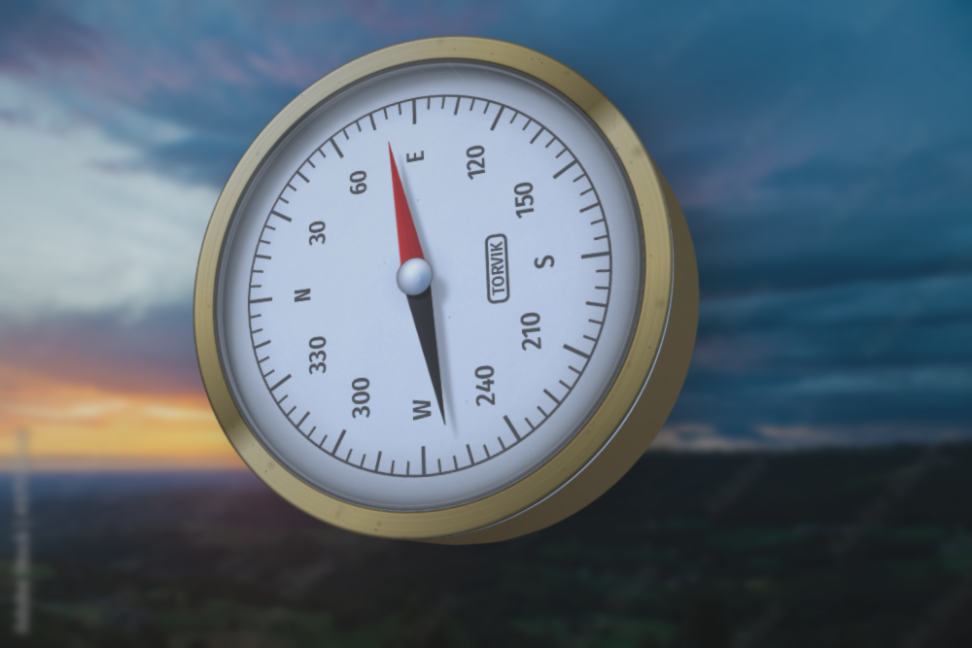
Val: 80
